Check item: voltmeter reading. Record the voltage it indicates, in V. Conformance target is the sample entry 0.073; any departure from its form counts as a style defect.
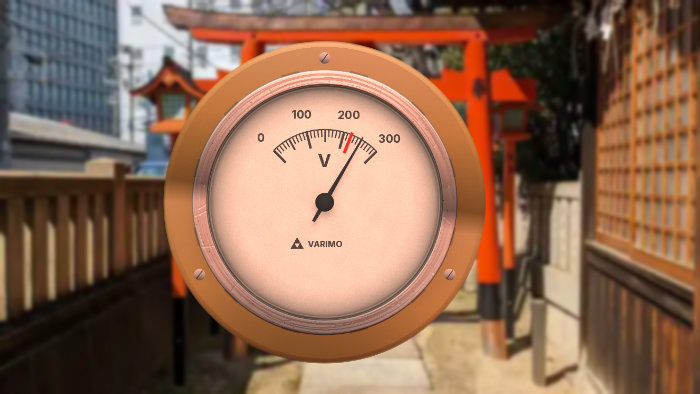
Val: 250
